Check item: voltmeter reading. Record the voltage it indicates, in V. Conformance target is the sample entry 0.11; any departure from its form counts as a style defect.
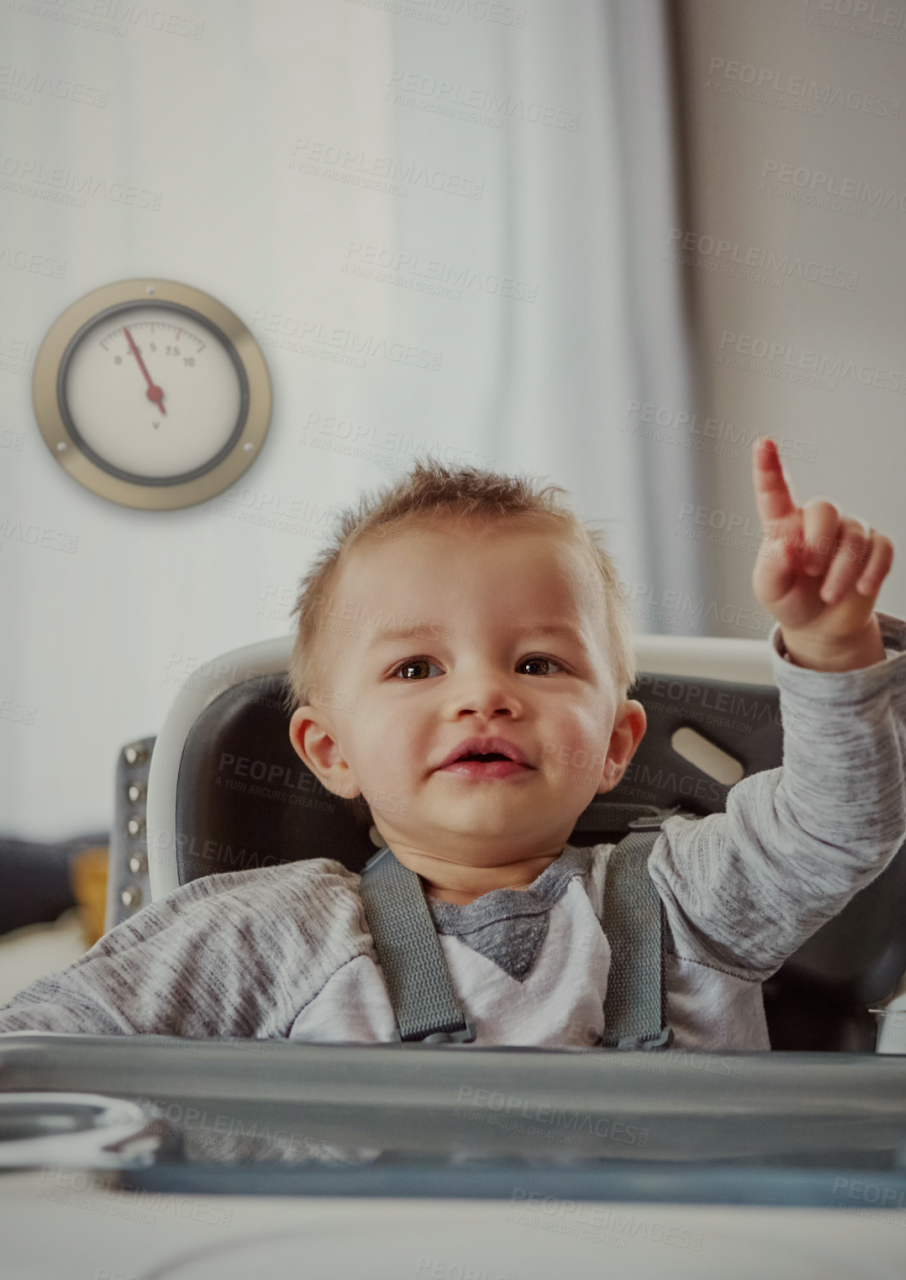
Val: 2.5
